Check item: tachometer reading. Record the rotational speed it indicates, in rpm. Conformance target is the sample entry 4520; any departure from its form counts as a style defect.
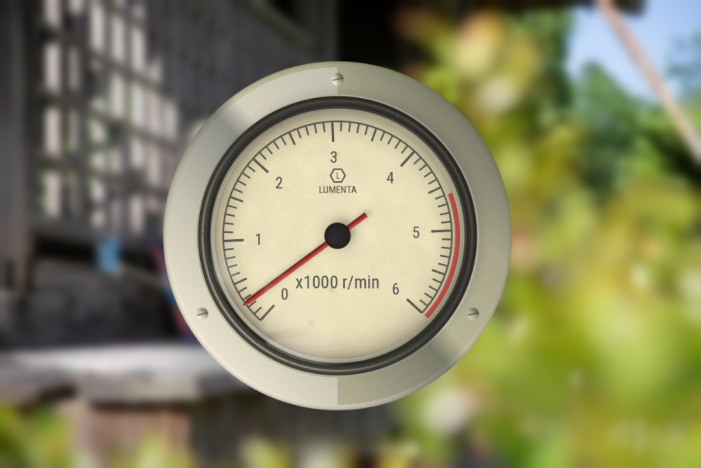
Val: 250
